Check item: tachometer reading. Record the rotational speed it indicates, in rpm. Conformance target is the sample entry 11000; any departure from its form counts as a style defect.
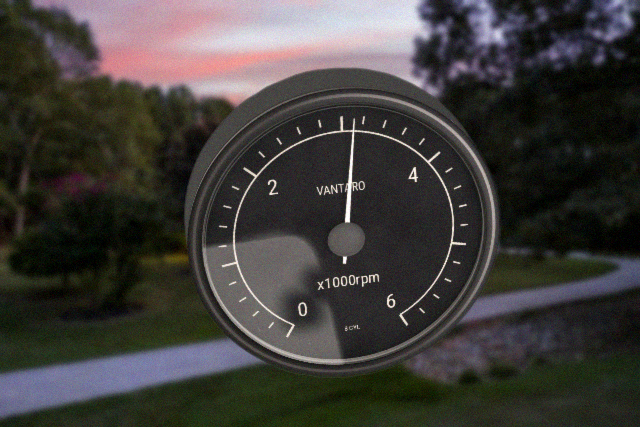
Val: 3100
